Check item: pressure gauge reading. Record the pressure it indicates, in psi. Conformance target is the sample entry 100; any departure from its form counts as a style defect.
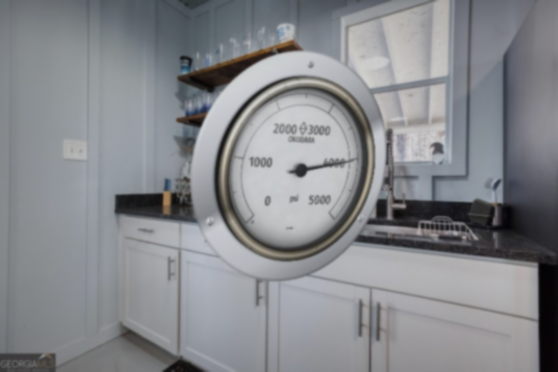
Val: 4000
